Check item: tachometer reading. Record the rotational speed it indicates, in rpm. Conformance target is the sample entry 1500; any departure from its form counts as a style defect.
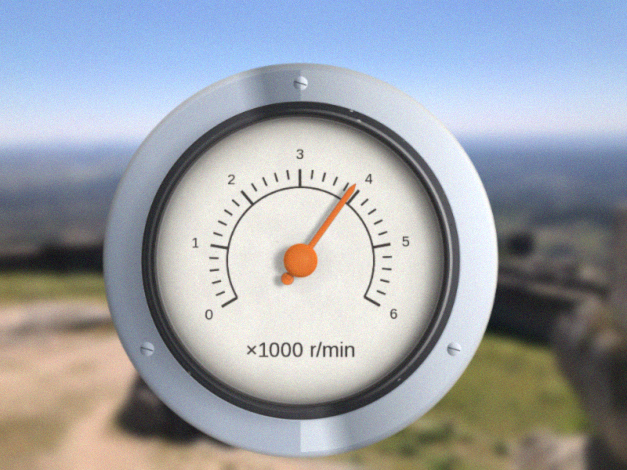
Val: 3900
